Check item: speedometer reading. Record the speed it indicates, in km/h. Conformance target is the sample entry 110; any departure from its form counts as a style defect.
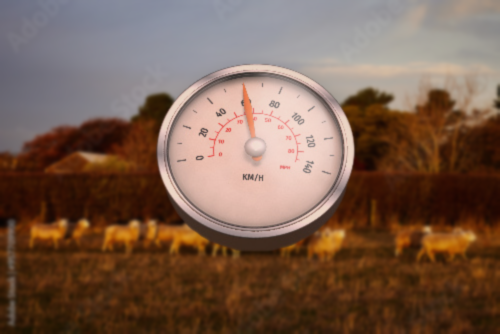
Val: 60
